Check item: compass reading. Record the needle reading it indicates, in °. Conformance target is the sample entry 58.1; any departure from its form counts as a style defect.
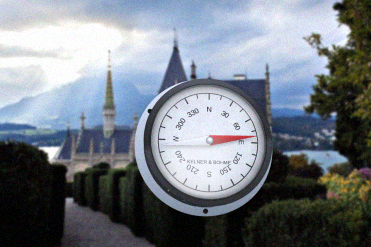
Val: 82.5
